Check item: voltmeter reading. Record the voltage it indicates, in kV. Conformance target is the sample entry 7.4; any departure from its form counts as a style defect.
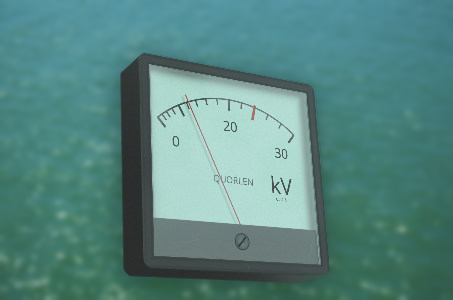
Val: 12
